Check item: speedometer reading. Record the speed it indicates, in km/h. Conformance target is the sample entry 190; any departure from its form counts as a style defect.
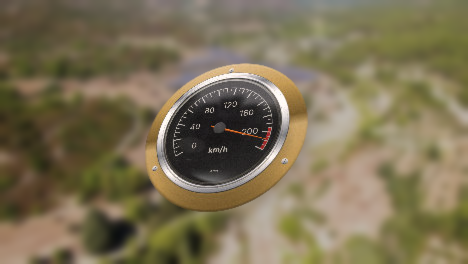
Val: 210
